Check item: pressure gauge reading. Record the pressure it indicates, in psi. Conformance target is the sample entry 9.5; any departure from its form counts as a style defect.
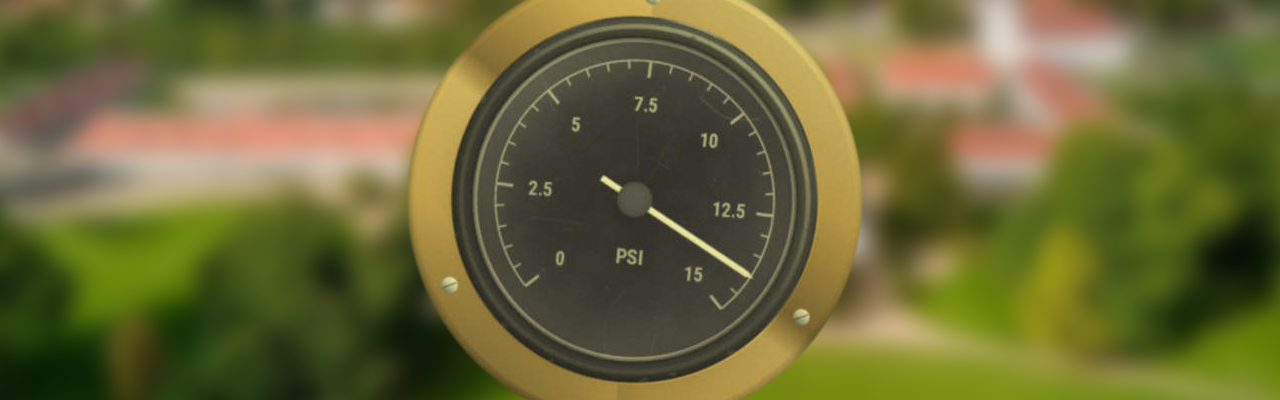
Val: 14
